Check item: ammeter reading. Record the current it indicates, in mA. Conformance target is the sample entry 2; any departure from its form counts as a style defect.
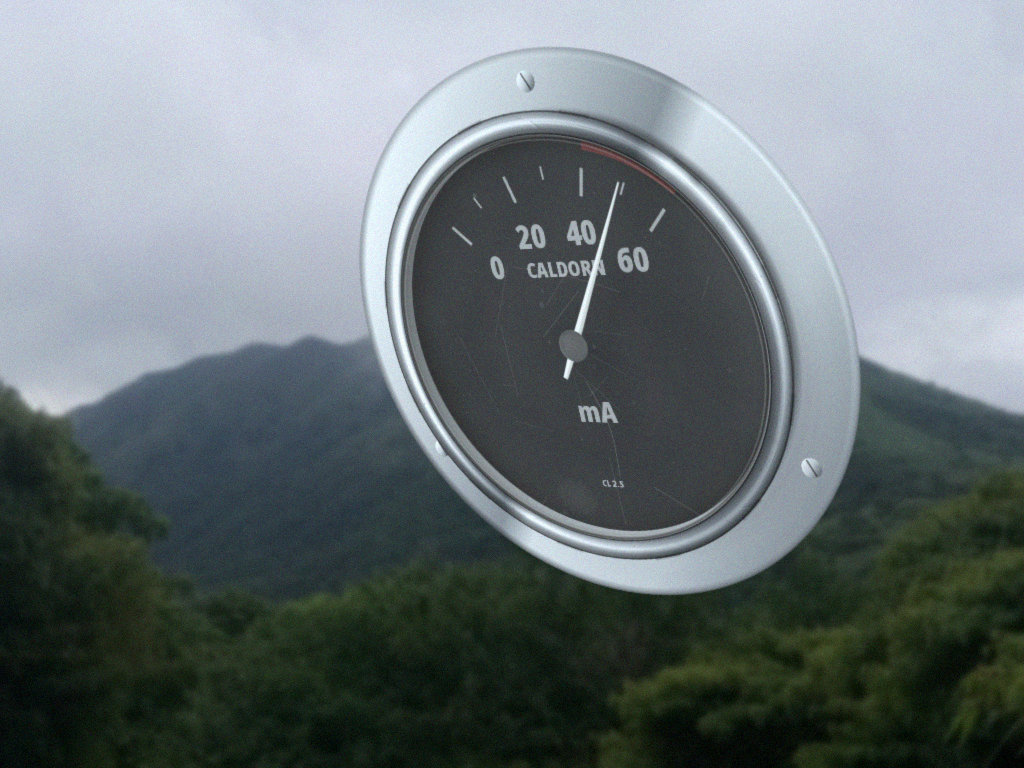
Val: 50
